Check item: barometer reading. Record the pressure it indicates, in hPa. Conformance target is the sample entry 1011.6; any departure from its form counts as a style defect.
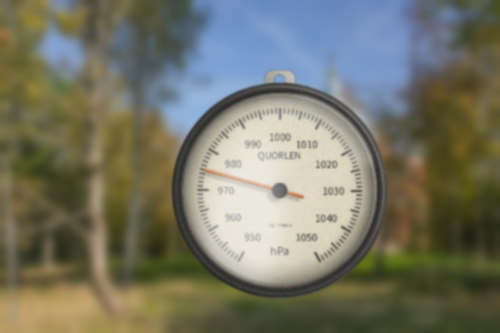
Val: 975
